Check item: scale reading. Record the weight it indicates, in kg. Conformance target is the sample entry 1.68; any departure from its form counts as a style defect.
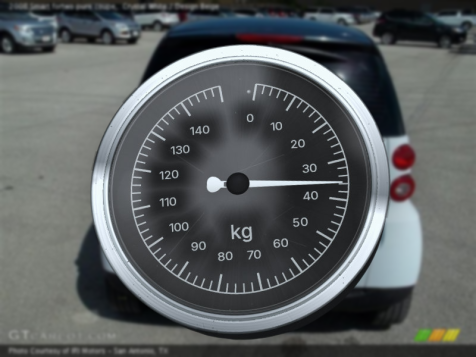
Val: 36
